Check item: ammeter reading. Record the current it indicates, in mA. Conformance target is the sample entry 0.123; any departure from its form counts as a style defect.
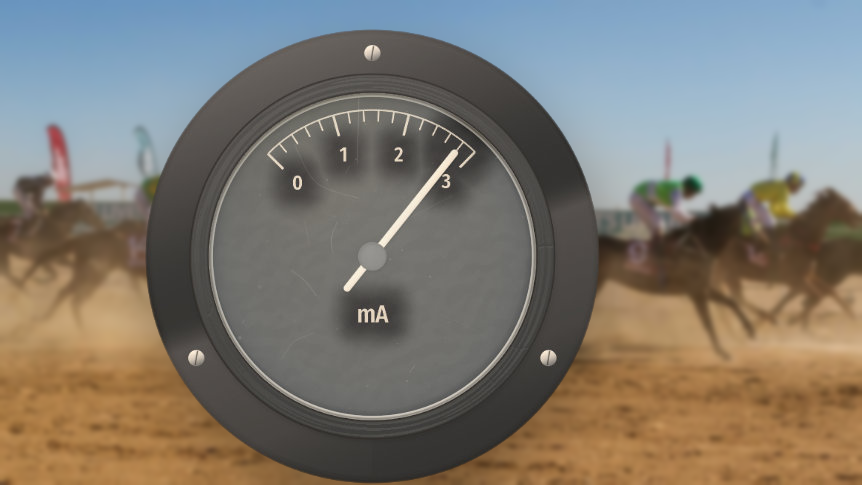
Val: 2.8
